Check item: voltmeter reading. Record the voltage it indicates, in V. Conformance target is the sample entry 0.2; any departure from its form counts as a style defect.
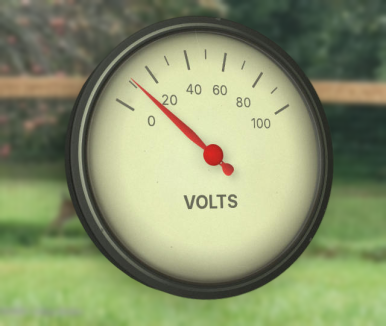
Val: 10
